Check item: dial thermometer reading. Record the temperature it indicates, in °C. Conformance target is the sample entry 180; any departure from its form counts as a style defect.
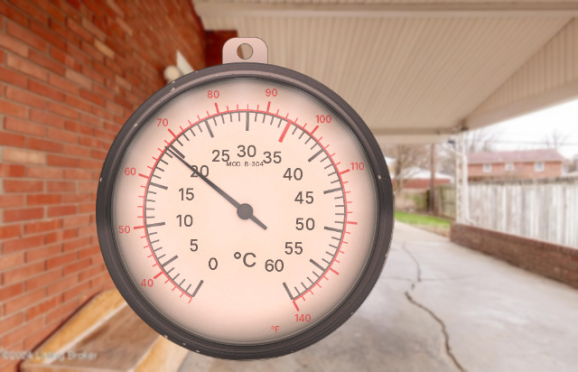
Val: 19.5
